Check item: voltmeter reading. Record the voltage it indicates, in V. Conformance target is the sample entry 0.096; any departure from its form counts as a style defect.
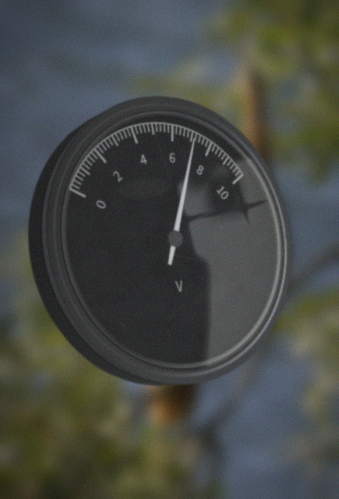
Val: 7
